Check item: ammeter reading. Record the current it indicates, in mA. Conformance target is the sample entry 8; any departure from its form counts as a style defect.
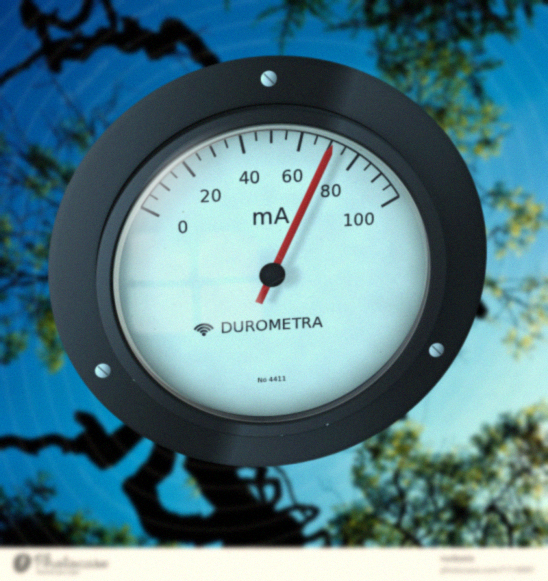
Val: 70
